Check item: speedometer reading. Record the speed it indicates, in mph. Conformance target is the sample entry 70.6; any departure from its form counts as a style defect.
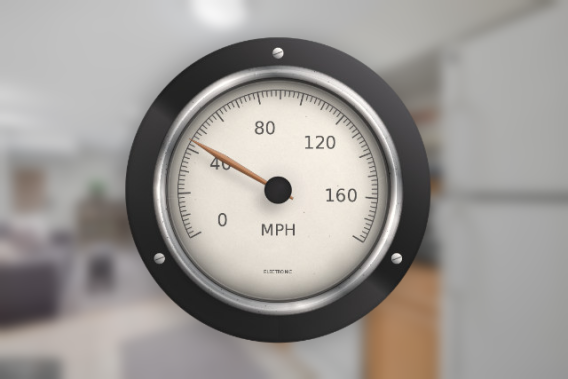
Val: 44
